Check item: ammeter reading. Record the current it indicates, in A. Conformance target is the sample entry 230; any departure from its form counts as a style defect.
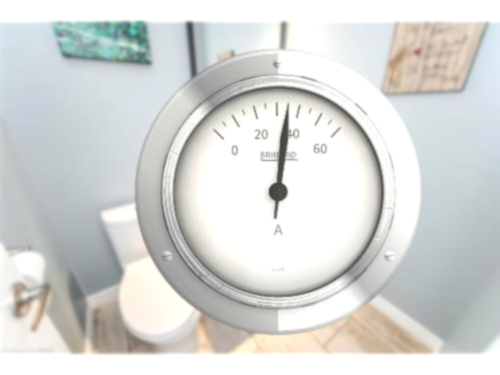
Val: 35
